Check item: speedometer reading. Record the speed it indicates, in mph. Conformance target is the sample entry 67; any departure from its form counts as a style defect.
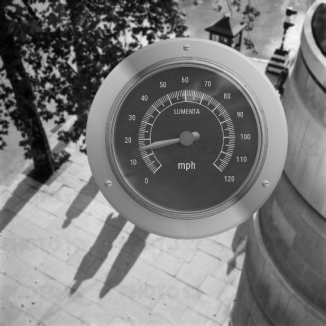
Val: 15
